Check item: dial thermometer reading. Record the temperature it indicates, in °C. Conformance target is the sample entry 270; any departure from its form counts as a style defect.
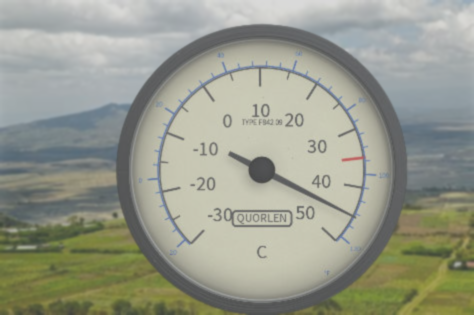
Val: 45
